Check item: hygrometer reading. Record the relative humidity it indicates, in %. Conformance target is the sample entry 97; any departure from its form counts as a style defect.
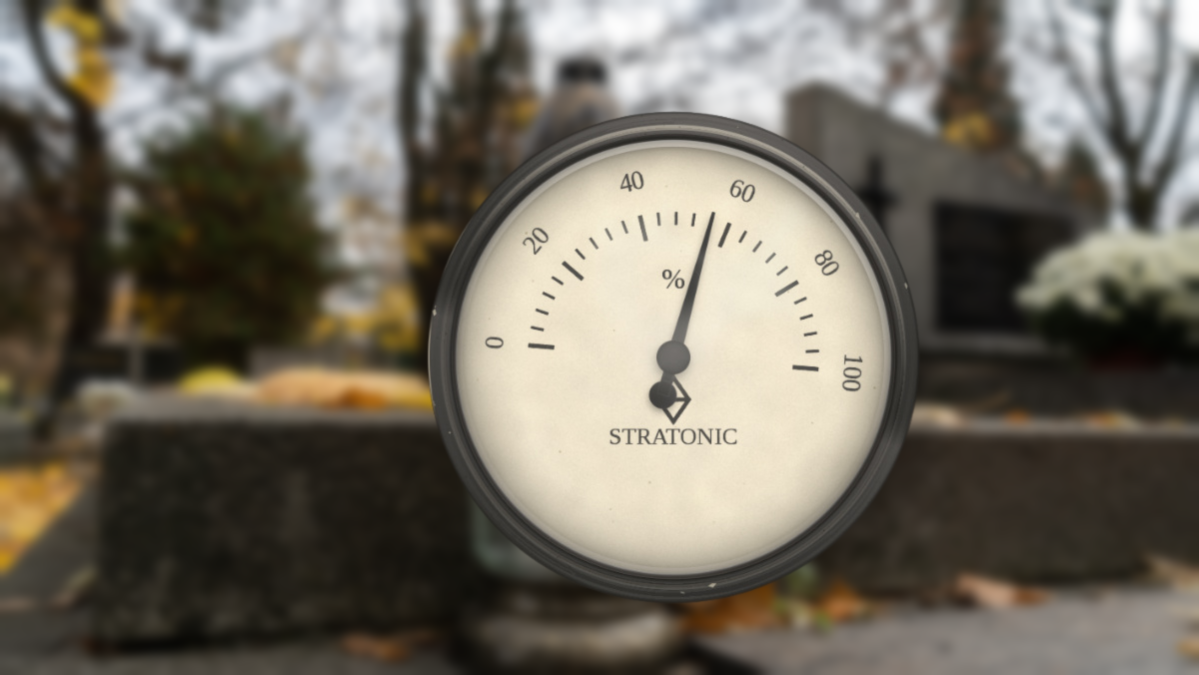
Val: 56
